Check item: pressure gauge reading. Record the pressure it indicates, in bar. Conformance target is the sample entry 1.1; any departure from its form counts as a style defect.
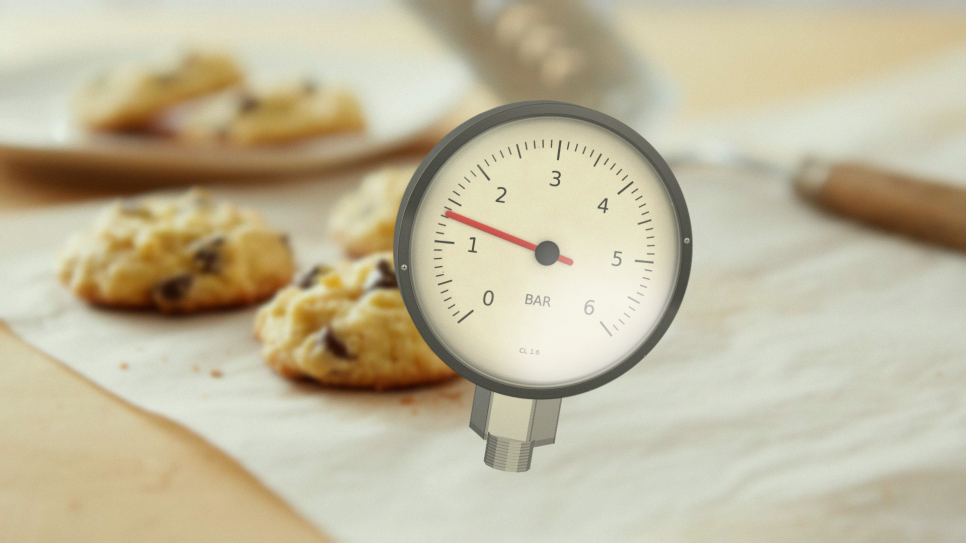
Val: 1.35
